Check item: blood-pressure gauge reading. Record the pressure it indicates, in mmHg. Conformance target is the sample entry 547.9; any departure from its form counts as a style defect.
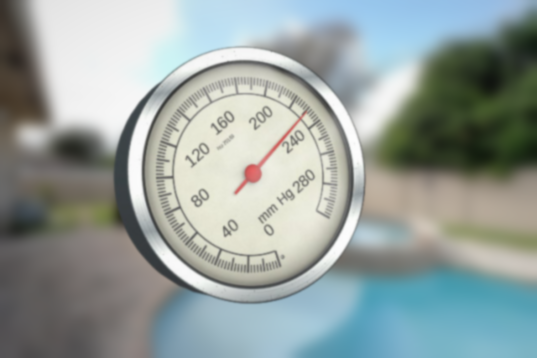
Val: 230
